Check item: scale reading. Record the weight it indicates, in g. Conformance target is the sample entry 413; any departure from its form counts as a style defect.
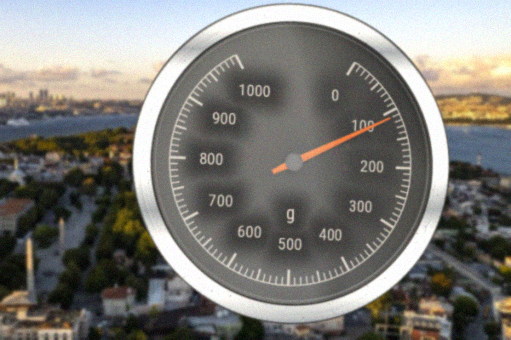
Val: 110
